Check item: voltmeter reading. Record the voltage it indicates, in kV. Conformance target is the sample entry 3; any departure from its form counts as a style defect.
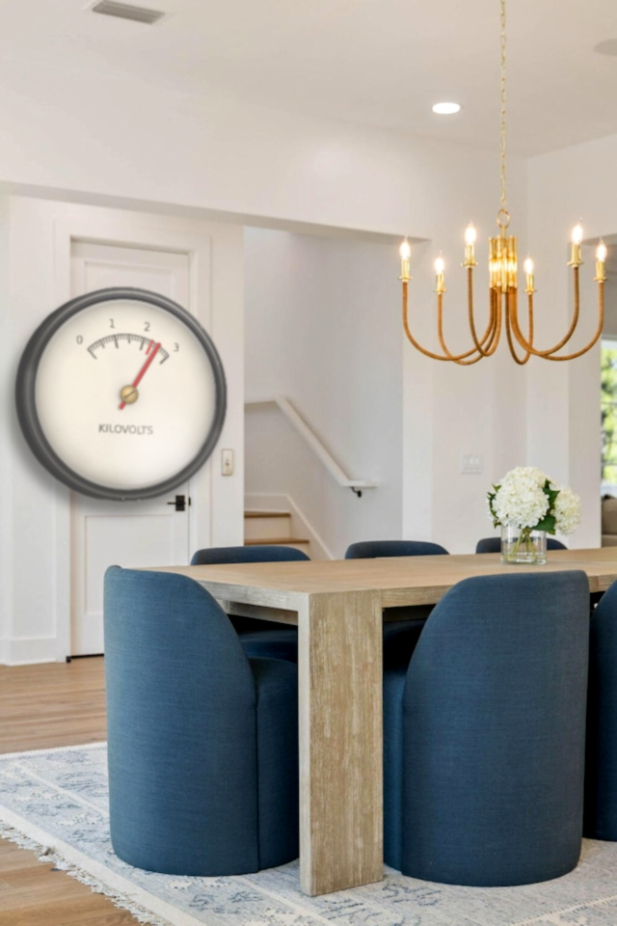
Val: 2.5
